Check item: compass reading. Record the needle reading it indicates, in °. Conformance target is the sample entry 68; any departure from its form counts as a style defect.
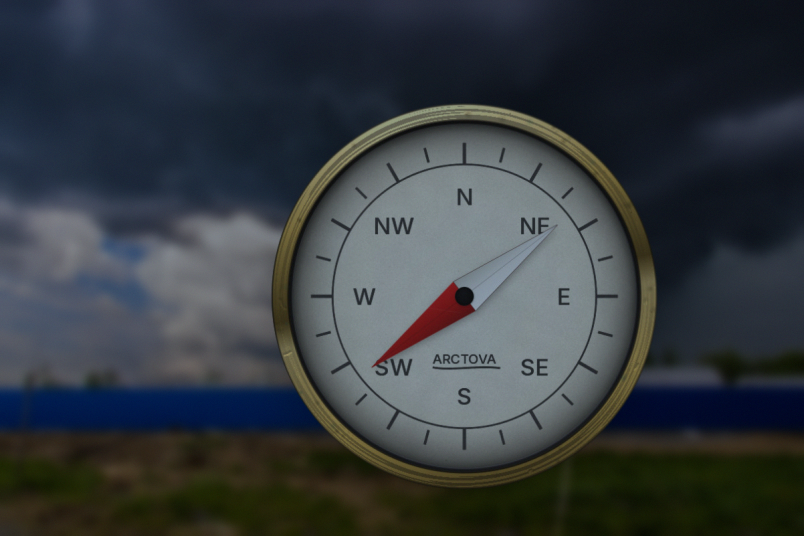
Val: 232.5
